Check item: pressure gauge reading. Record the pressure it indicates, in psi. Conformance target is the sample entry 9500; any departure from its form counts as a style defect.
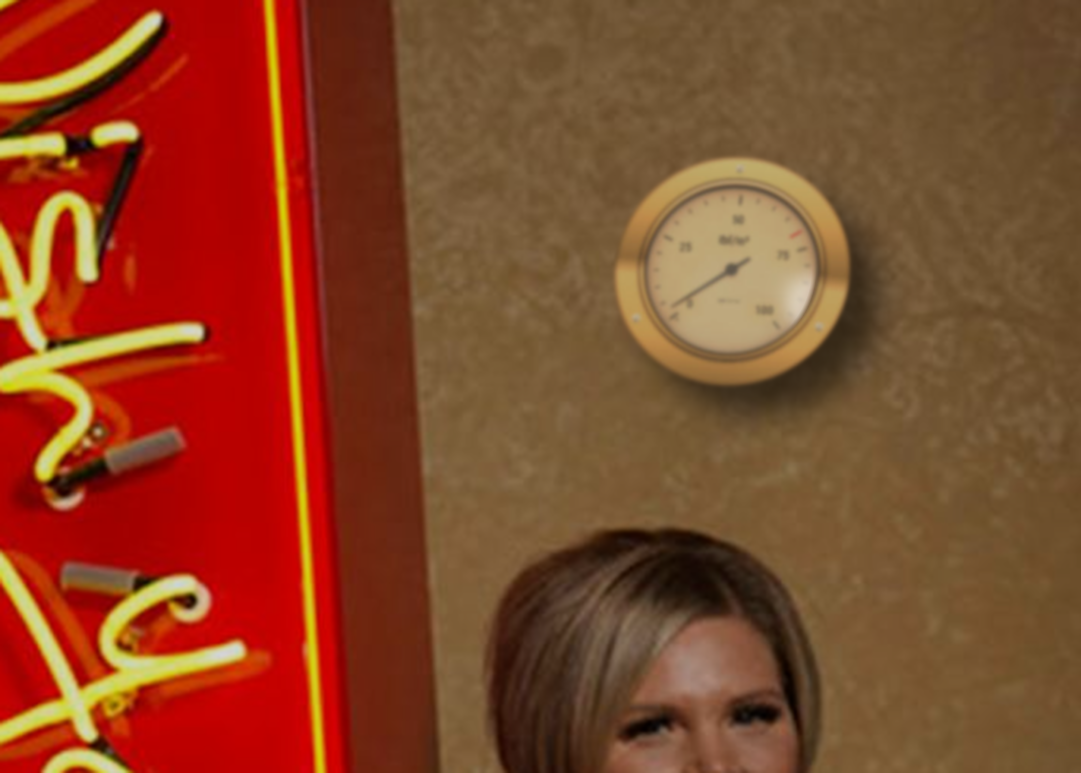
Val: 2.5
